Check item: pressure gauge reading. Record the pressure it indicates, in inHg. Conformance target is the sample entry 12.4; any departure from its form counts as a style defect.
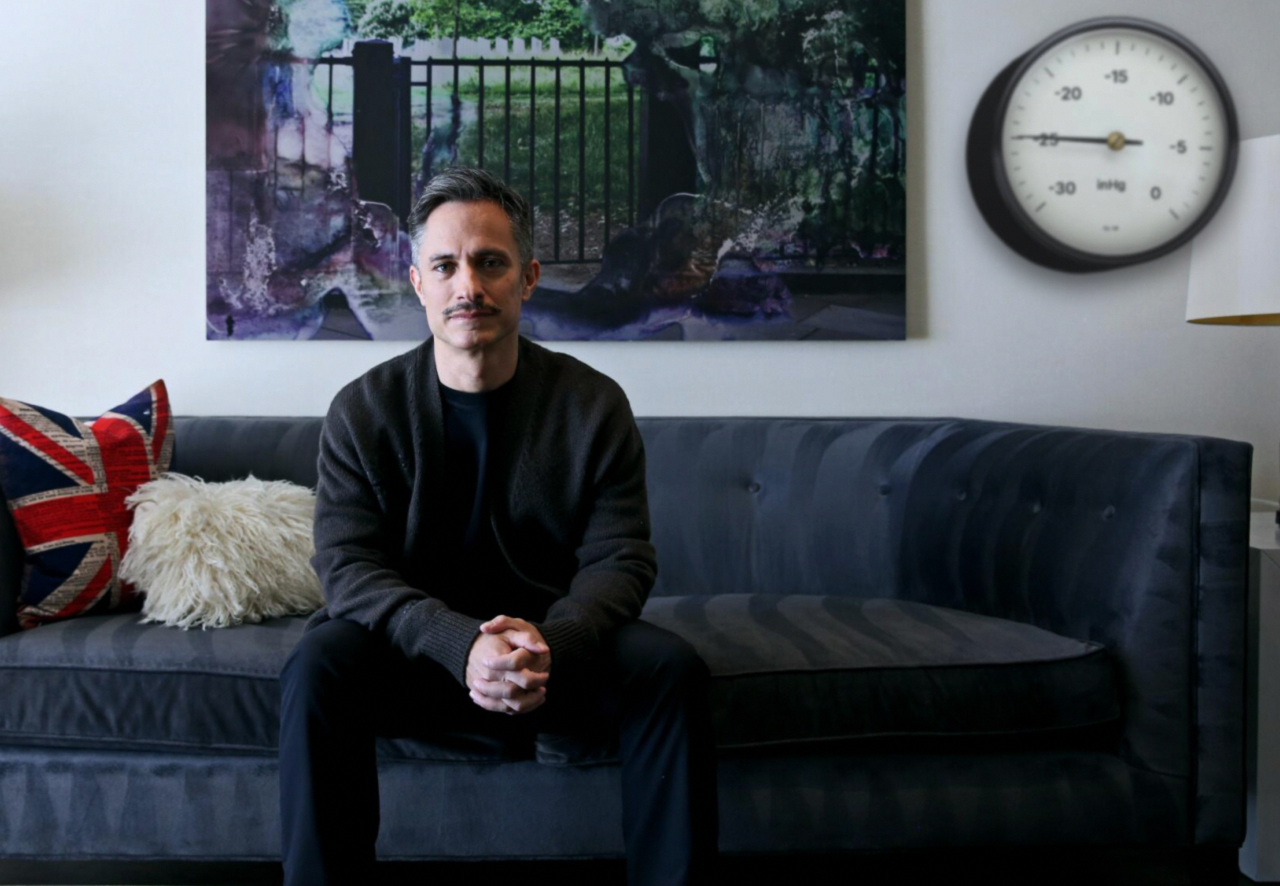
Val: -25
